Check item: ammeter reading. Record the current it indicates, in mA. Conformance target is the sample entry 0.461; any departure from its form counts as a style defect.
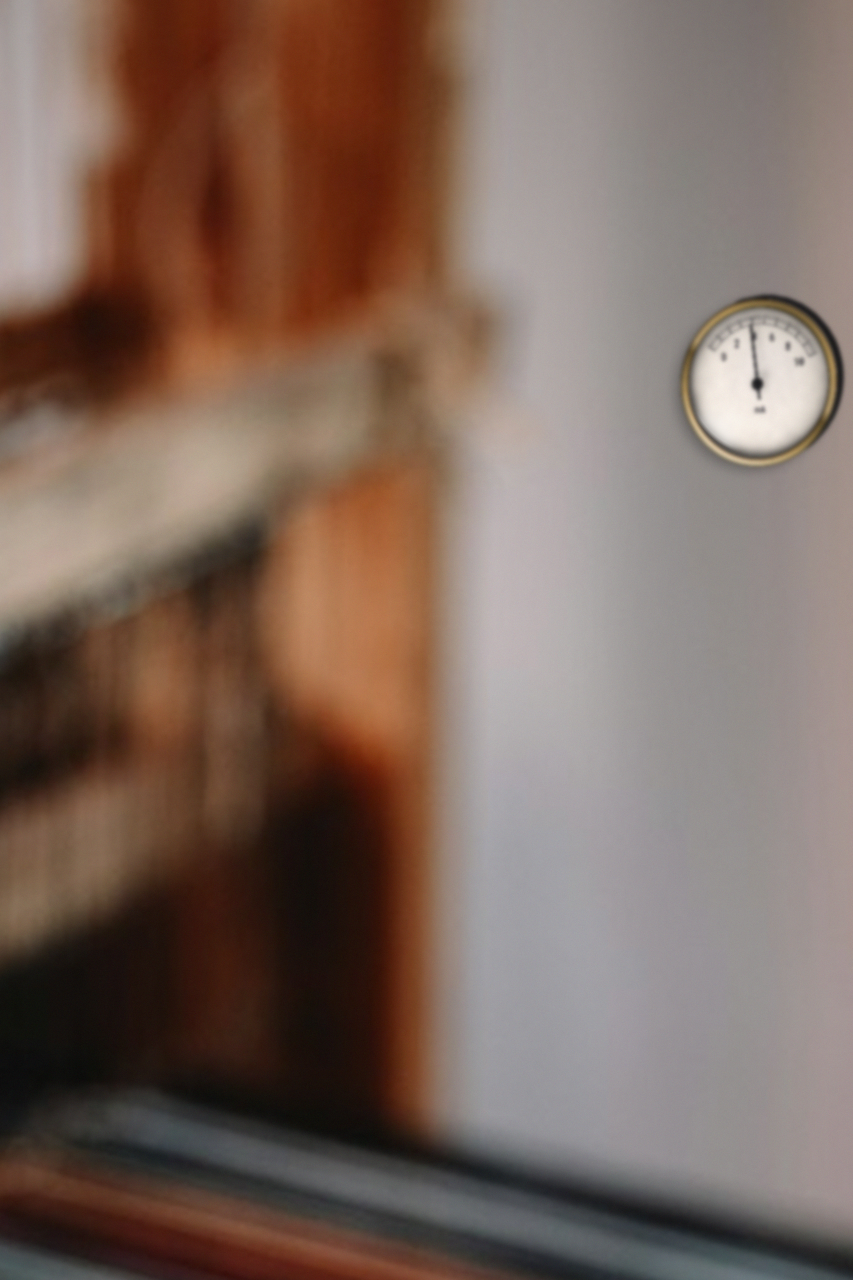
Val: 4
